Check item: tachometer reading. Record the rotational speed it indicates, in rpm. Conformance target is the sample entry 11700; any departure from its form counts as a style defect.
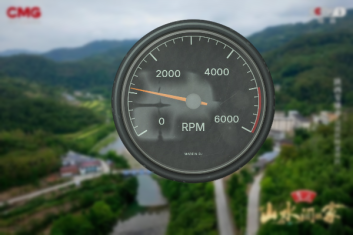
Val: 1100
